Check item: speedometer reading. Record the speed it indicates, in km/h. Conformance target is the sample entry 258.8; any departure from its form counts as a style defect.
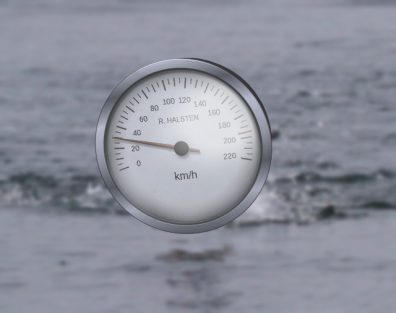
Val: 30
